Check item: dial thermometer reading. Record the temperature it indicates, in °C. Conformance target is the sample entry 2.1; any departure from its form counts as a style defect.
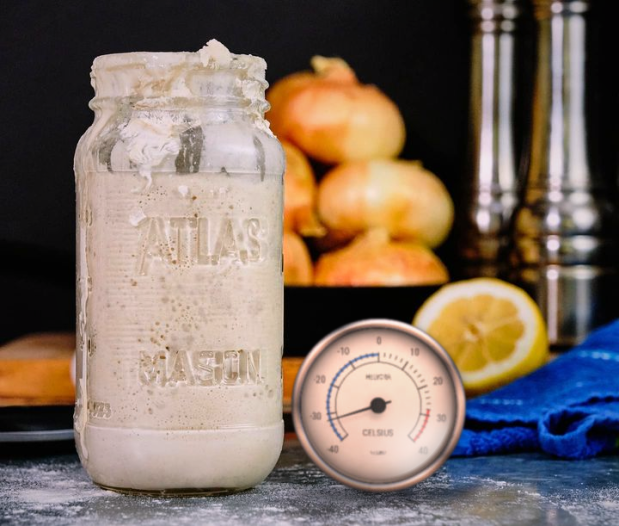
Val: -32
